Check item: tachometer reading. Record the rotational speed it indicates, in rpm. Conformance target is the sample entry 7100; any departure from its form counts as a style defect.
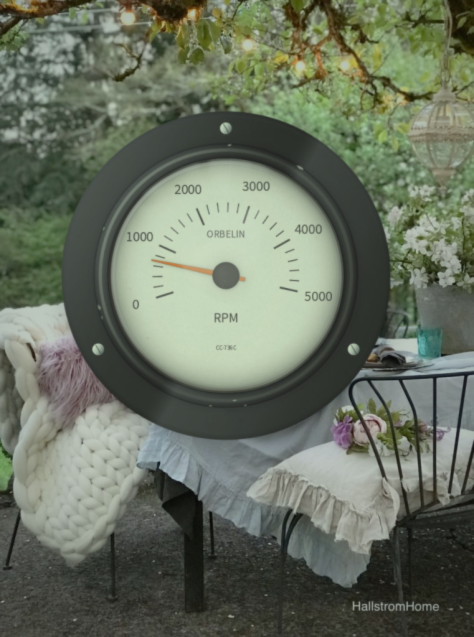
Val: 700
